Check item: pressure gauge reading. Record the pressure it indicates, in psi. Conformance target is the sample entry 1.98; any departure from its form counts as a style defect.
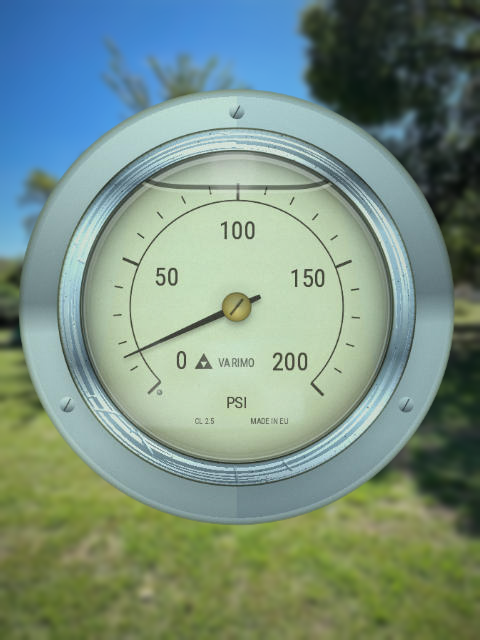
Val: 15
